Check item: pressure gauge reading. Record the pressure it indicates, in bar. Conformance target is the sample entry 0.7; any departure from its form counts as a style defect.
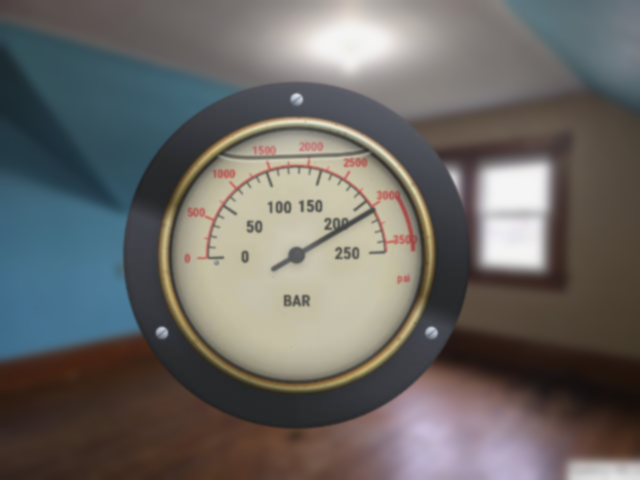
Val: 210
